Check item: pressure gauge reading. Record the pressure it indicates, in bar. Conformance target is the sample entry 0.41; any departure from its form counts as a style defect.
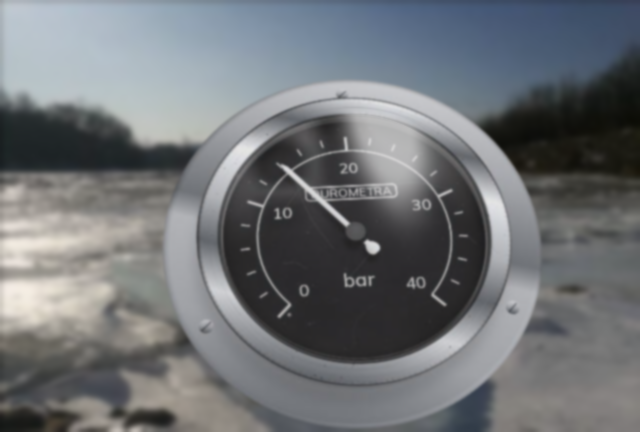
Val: 14
